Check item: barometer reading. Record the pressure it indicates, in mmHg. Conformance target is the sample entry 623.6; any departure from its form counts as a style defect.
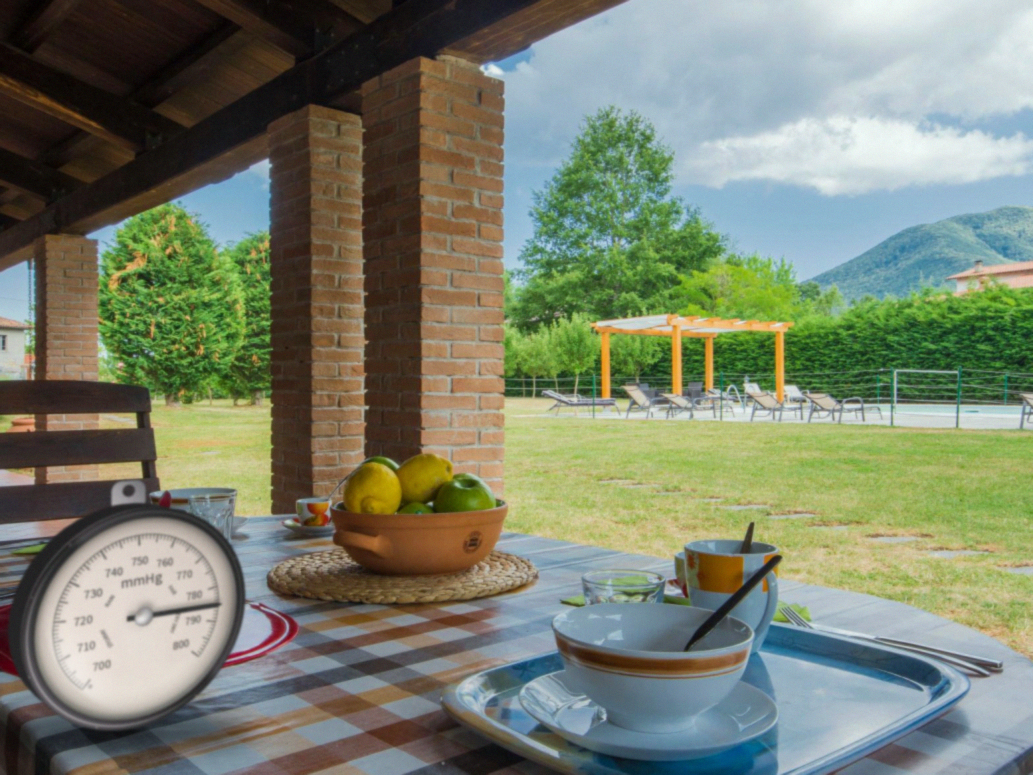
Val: 785
